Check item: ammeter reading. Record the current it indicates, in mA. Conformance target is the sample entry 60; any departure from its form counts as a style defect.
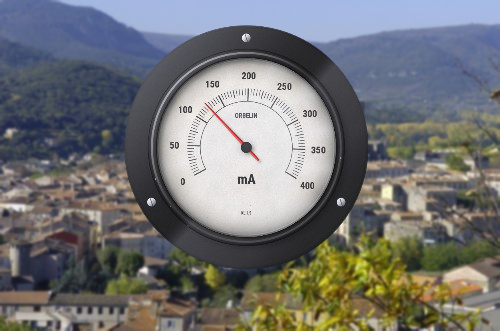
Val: 125
